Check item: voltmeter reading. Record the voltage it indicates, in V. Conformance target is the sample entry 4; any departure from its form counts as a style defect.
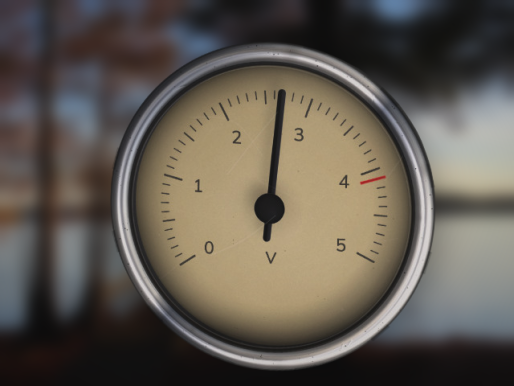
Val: 2.7
